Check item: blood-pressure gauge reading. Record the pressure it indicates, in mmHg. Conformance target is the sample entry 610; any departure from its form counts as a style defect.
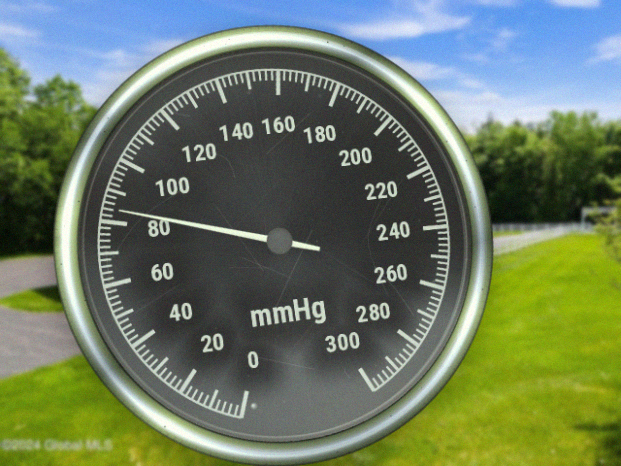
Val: 84
